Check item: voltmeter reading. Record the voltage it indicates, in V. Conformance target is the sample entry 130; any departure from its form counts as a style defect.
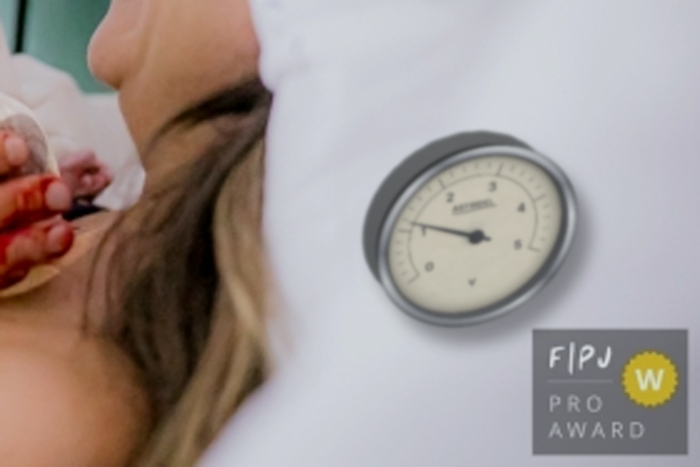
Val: 1.2
